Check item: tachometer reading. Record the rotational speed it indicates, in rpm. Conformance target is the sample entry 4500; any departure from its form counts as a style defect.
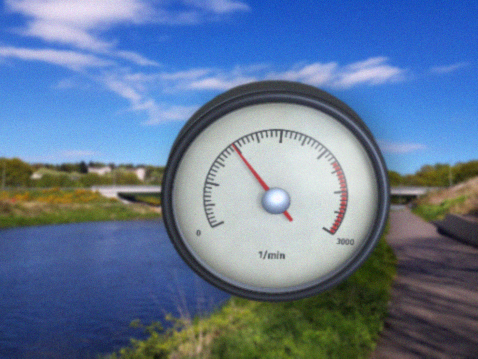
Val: 1000
